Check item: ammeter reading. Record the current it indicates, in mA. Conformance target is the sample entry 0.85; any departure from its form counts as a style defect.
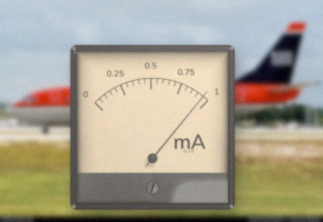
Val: 0.95
